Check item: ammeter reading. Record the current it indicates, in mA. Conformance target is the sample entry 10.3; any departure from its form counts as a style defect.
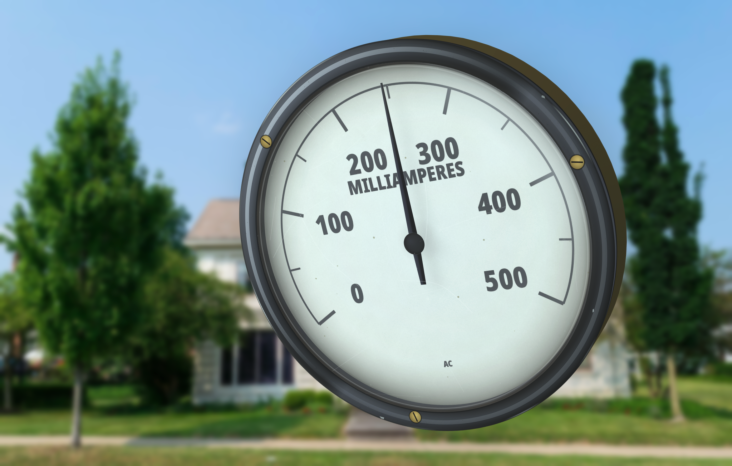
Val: 250
